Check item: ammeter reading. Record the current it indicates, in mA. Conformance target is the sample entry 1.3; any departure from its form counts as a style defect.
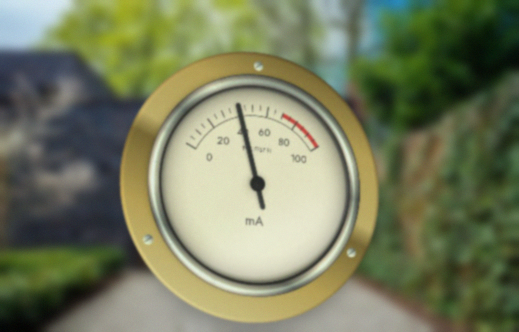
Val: 40
